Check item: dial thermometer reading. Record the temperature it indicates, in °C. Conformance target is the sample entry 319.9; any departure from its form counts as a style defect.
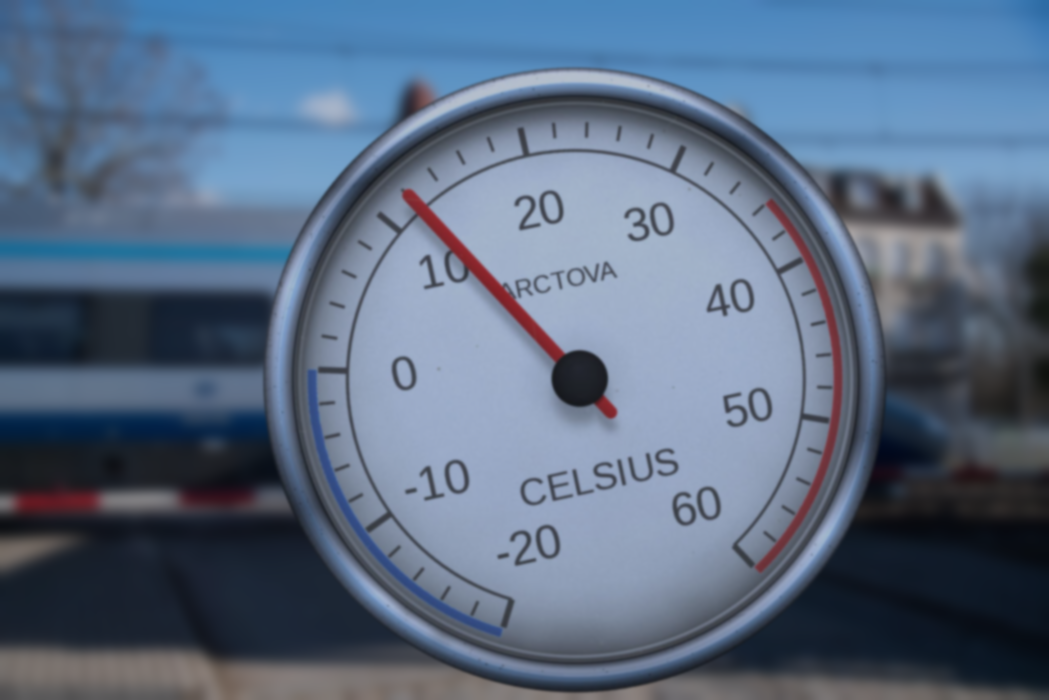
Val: 12
